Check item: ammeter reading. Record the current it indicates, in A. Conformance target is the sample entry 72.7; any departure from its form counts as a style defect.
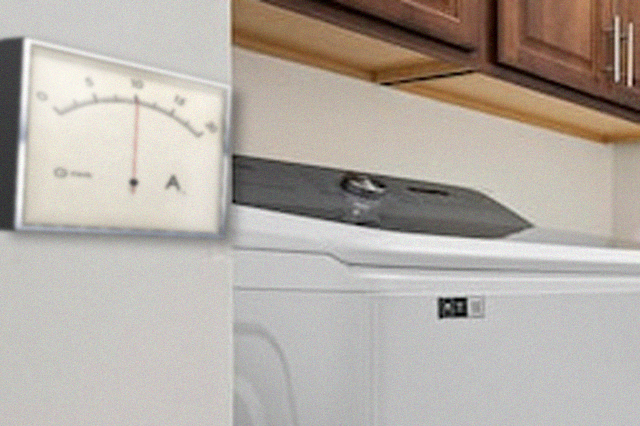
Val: 10
